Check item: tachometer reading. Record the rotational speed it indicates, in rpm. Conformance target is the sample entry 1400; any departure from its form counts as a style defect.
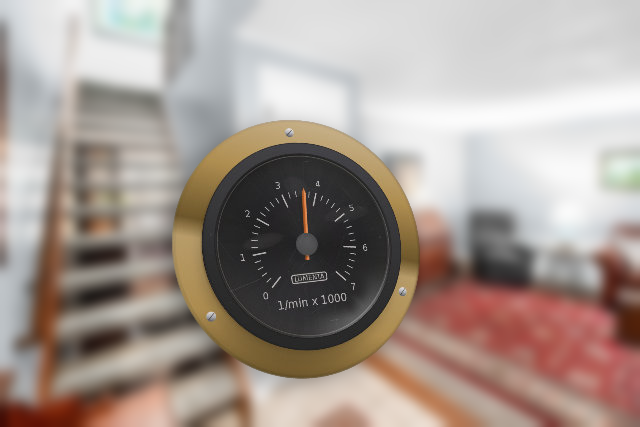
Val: 3600
